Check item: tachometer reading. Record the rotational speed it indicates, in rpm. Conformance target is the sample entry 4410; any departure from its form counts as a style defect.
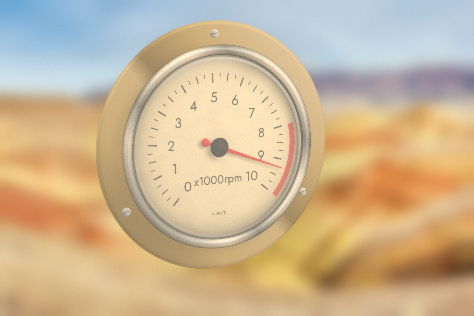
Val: 9250
